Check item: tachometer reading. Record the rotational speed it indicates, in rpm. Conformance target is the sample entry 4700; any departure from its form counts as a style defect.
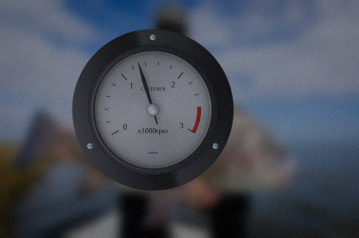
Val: 1300
